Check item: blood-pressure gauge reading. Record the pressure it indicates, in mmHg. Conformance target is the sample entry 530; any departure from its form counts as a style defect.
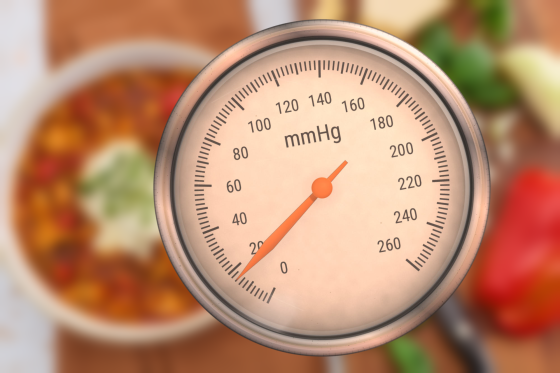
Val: 16
